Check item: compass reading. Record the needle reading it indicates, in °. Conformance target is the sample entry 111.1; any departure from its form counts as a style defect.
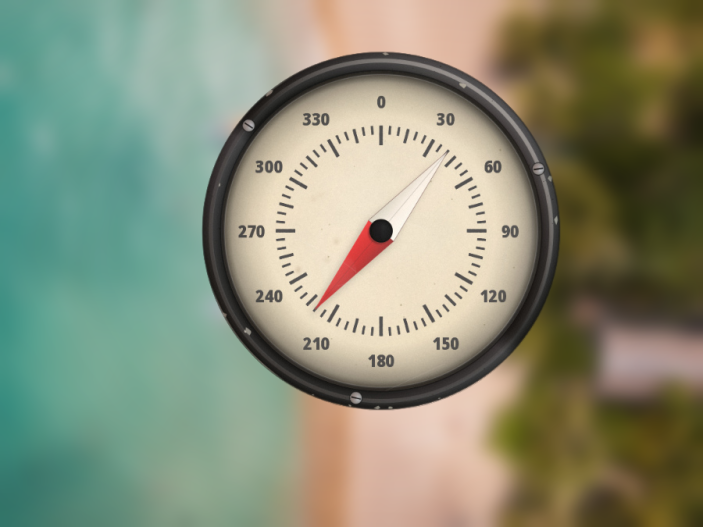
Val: 220
